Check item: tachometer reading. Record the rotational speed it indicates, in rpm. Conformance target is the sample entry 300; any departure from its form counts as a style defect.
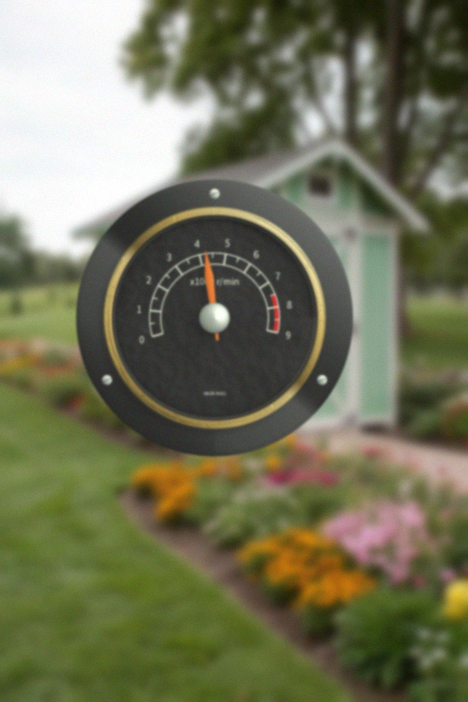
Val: 4250
